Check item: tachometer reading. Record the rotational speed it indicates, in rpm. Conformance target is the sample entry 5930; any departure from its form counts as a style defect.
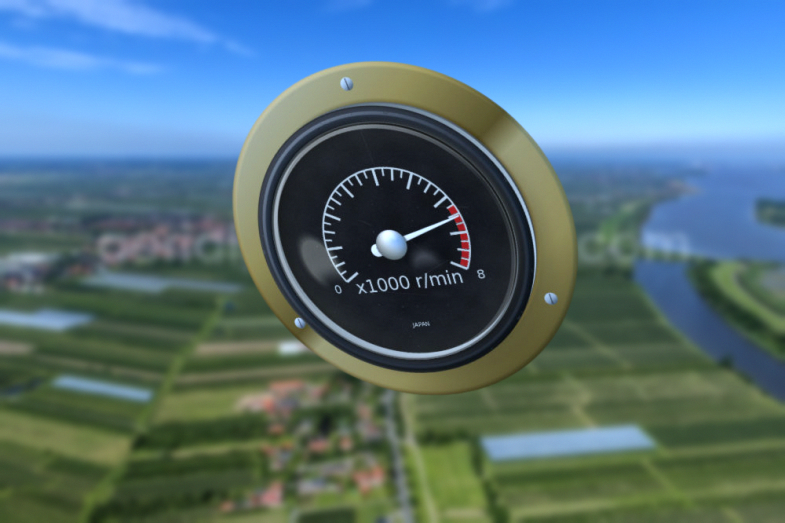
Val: 6500
